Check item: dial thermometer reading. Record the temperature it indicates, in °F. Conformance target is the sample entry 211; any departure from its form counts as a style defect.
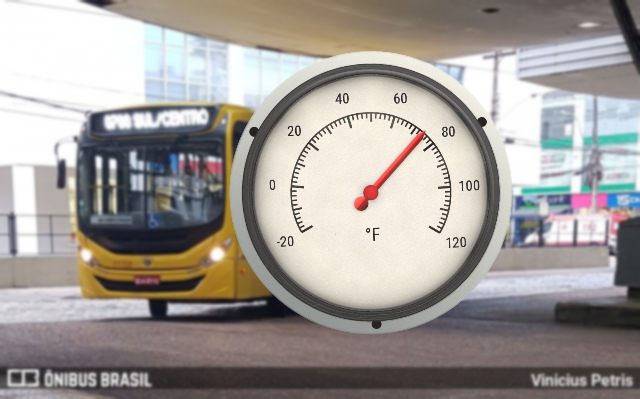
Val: 74
